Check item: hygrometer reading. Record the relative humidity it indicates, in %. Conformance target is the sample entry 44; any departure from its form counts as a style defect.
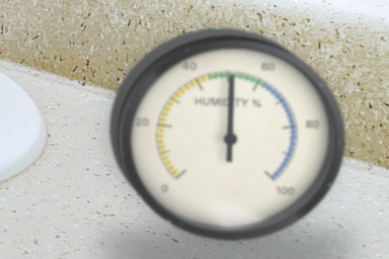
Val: 50
